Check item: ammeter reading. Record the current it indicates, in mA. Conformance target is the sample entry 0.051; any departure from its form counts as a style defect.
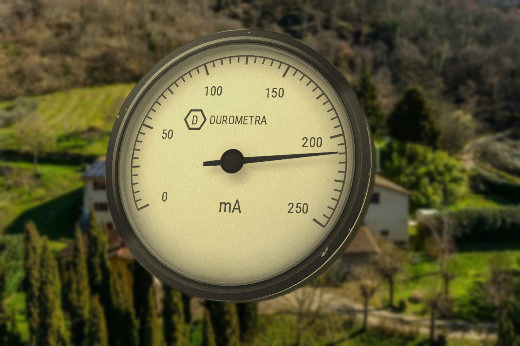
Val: 210
